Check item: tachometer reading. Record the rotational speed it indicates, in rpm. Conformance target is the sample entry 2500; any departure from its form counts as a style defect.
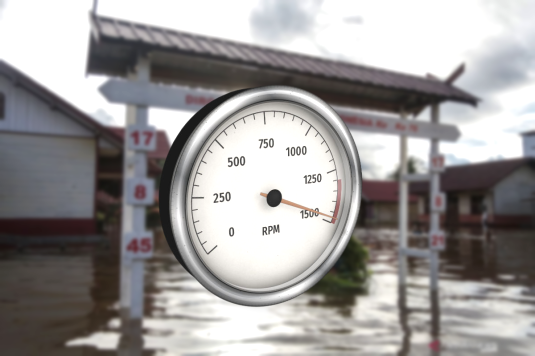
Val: 1475
